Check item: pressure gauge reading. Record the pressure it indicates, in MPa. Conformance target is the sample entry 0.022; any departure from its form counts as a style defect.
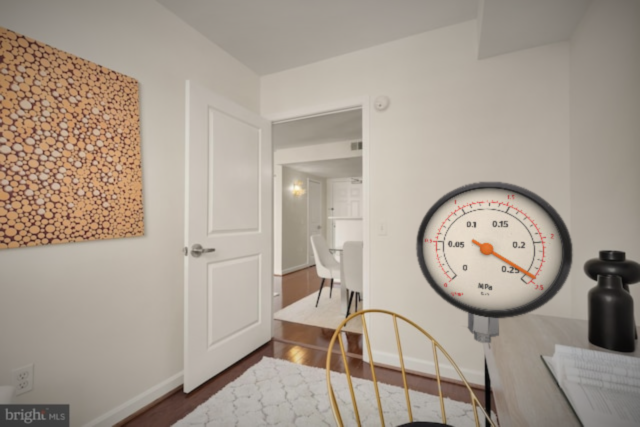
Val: 0.24
